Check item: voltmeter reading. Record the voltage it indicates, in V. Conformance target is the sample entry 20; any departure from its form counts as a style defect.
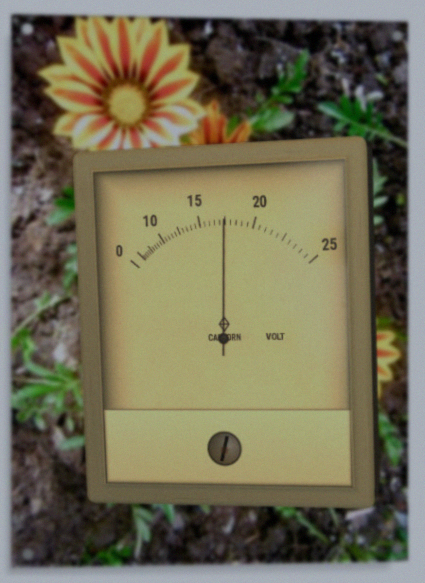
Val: 17.5
